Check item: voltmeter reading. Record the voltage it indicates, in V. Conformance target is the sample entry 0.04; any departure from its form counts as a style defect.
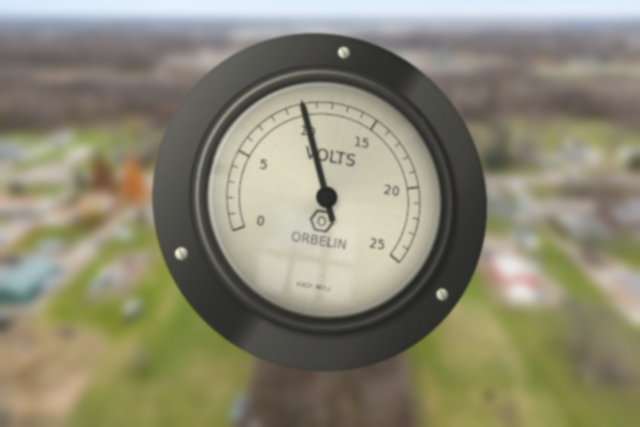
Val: 10
